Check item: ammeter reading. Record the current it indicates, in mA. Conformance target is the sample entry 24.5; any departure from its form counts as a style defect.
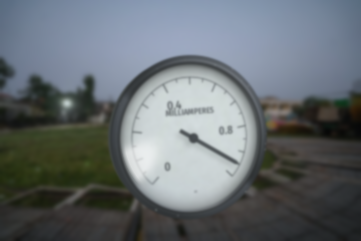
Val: 0.95
